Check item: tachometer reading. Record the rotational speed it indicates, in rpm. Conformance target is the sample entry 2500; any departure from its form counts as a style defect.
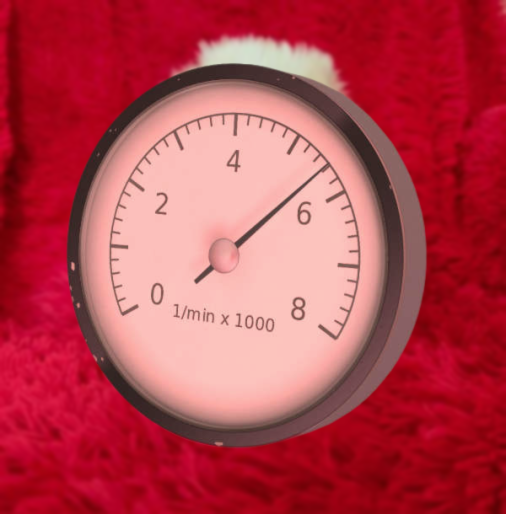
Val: 5600
